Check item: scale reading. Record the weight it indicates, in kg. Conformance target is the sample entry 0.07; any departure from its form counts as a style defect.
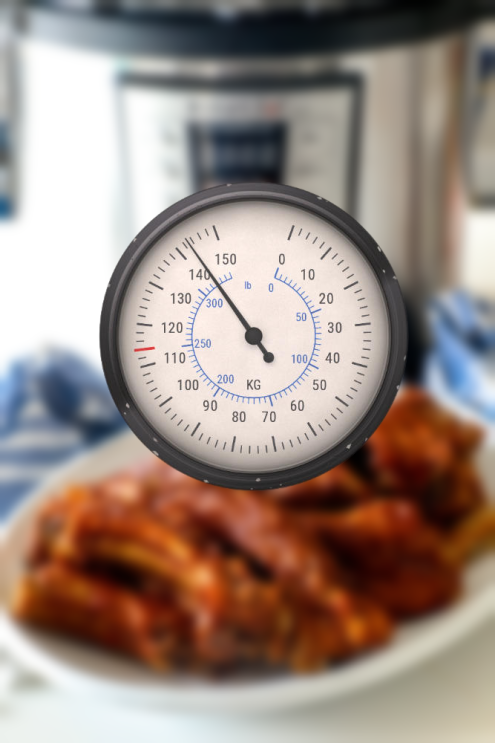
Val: 143
